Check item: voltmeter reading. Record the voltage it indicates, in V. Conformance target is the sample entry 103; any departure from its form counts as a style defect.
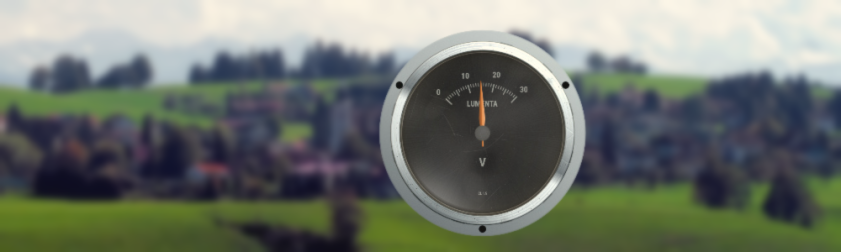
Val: 15
